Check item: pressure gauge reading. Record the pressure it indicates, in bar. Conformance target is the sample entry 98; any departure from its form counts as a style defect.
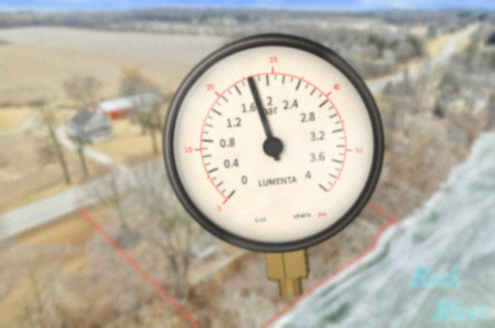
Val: 1.8
